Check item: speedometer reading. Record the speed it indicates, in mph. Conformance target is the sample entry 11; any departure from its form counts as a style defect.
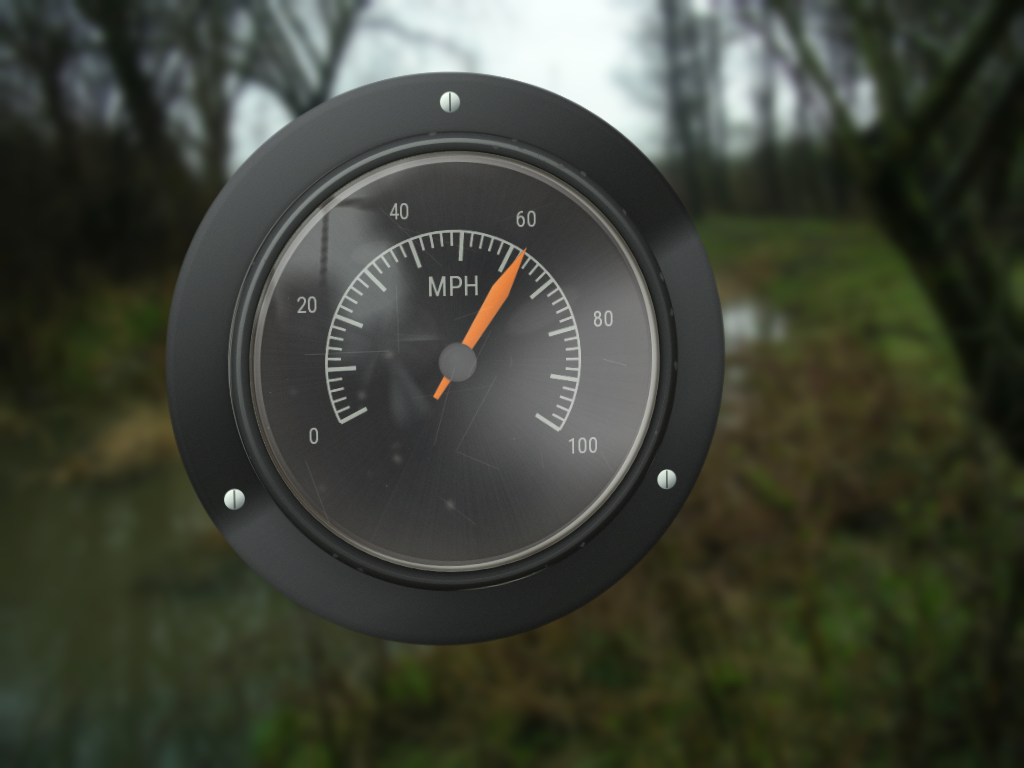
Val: 62
